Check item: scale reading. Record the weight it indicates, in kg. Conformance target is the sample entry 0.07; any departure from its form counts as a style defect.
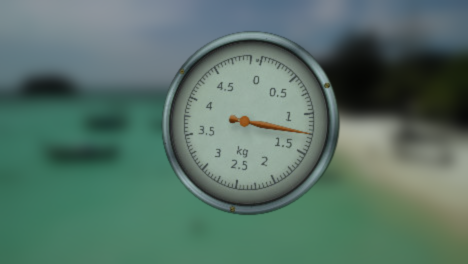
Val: 1.25
